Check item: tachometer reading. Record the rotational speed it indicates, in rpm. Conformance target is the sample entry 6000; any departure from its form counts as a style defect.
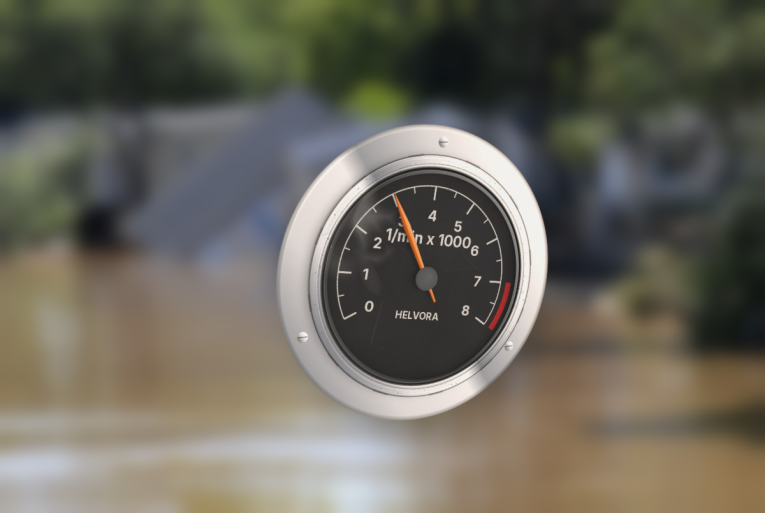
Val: 3000
